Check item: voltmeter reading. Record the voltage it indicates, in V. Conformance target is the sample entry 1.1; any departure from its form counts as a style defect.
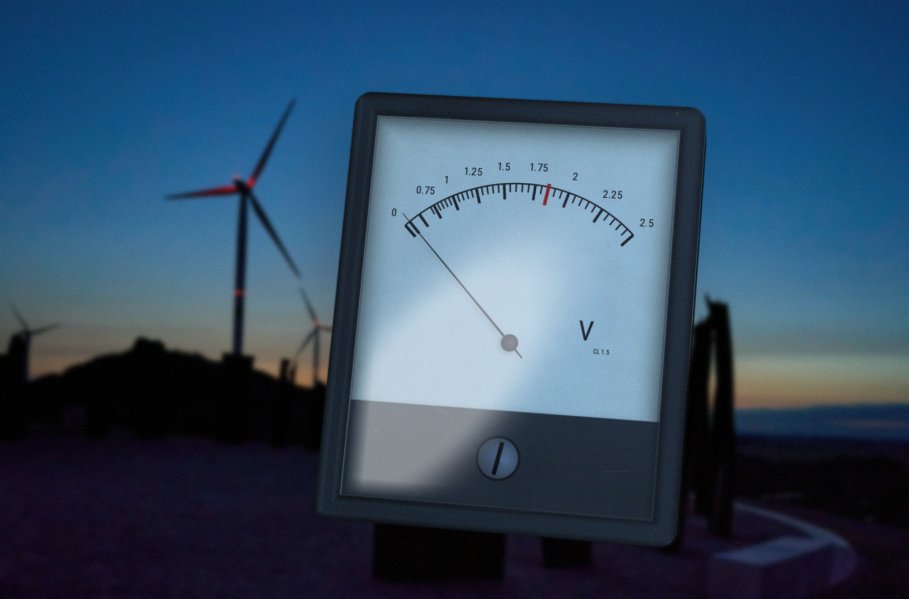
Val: 0.25
